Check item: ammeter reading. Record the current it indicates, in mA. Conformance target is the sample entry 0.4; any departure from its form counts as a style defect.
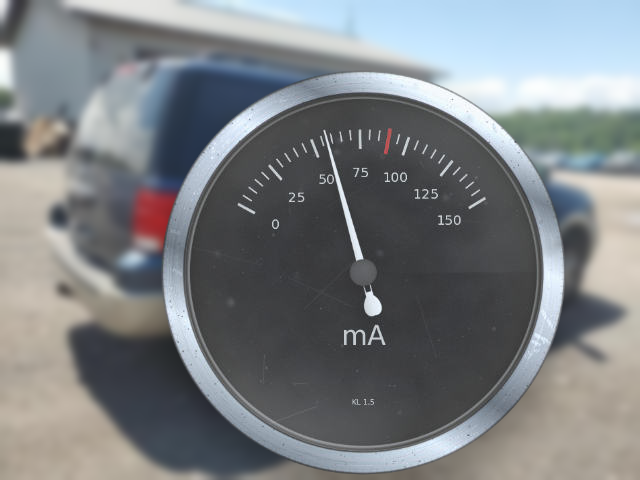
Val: 57.5
